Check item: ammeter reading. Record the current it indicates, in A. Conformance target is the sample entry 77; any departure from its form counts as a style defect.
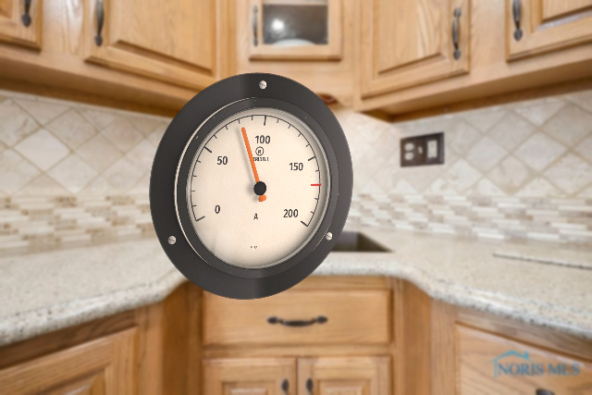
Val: 80
